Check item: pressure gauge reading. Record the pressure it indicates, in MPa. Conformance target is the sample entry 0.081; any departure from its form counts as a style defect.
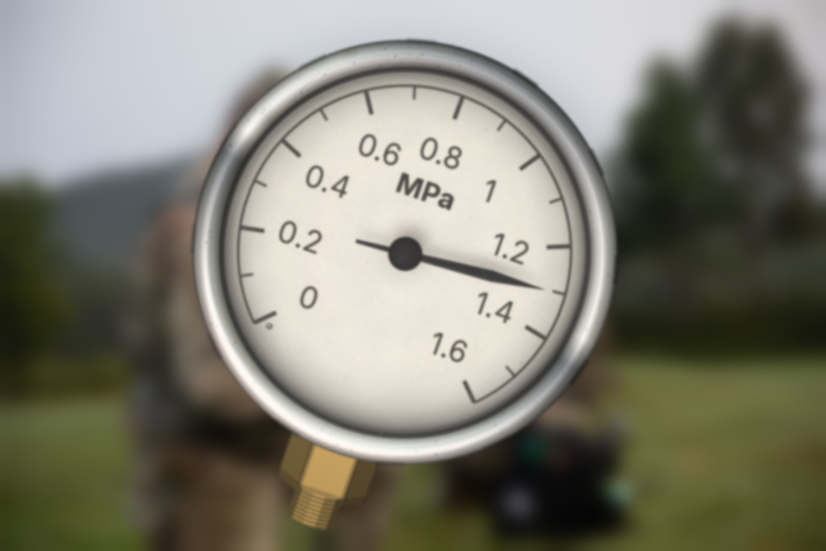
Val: 1.3
